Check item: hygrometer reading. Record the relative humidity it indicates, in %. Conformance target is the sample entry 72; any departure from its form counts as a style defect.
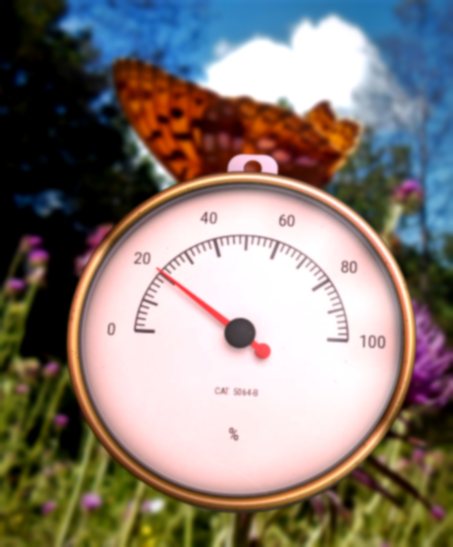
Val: 20
